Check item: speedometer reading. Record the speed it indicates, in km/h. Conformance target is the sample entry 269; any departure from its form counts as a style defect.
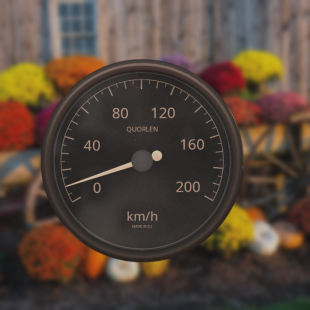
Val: 10
